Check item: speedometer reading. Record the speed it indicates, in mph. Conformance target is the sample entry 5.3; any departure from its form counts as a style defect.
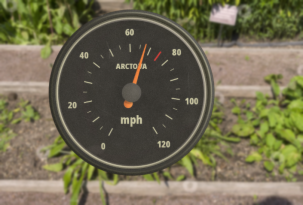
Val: 67.5
